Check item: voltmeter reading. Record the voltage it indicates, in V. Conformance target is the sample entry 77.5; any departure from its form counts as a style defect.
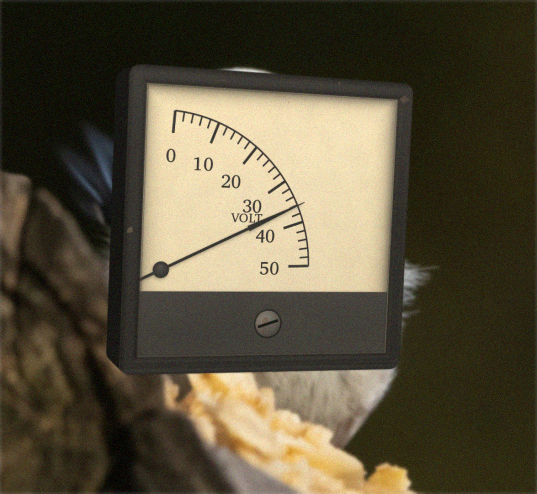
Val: 36
